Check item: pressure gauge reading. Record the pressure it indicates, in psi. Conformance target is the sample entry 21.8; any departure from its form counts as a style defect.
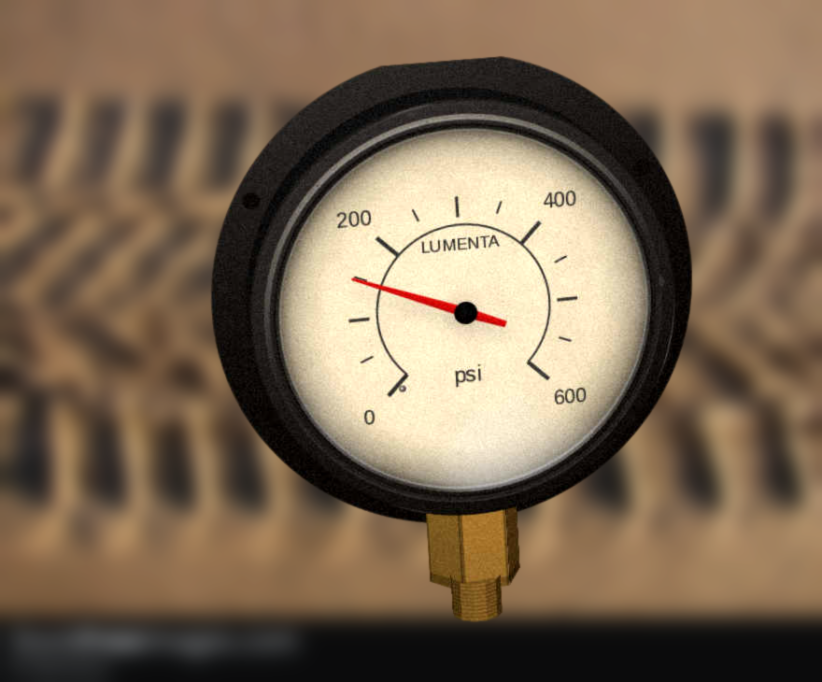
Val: 150
